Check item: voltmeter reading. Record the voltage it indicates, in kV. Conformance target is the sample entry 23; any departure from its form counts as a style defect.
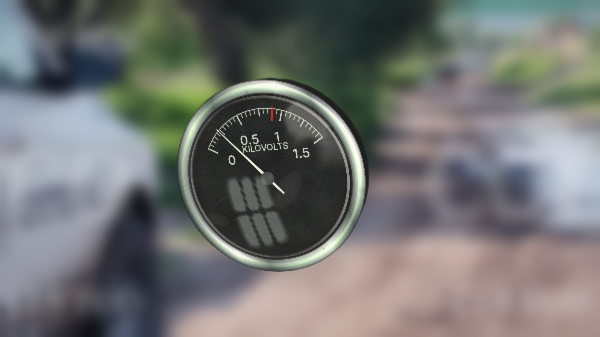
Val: 0.25
